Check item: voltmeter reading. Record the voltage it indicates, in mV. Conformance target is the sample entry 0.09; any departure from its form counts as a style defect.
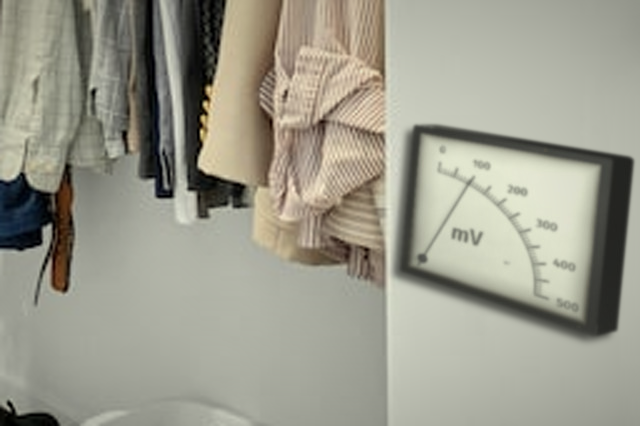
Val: 100
